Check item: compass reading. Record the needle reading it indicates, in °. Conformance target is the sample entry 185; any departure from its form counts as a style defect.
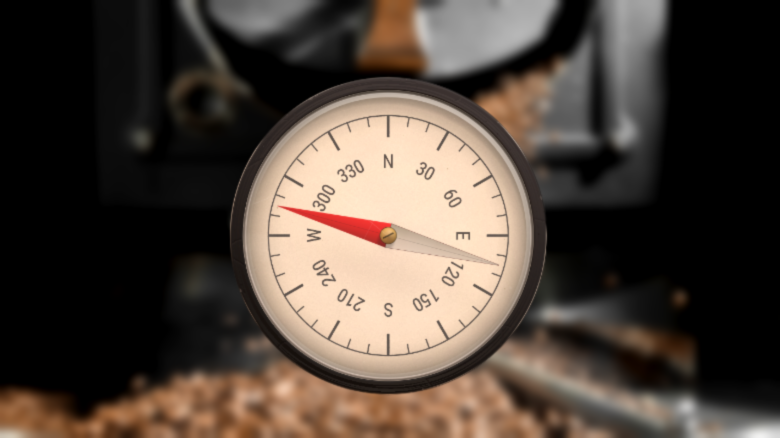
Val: 285
